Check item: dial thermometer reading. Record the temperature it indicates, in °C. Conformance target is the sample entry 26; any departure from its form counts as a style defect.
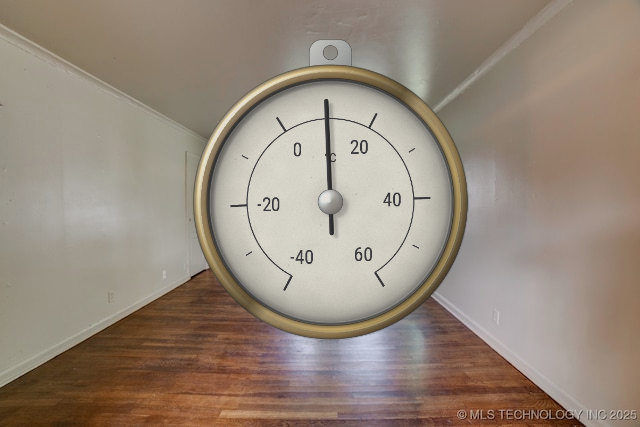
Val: 10
